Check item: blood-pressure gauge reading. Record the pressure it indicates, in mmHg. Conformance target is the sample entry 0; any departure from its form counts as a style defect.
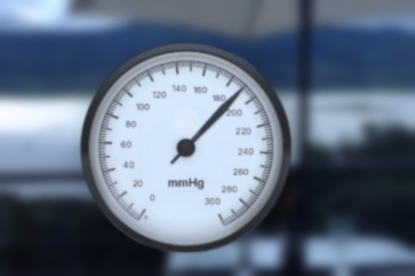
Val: 190
